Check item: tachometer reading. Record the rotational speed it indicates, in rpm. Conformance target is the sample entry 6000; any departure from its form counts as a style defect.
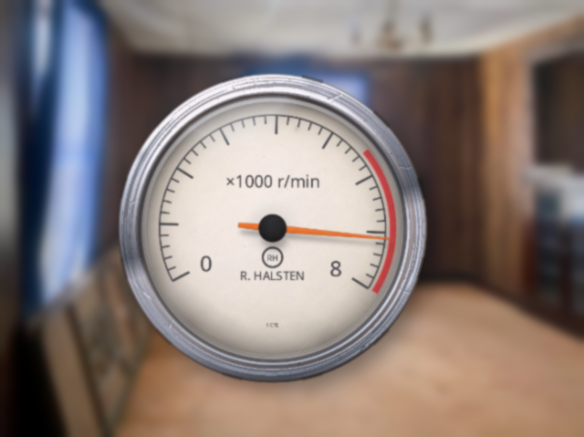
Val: 7100
